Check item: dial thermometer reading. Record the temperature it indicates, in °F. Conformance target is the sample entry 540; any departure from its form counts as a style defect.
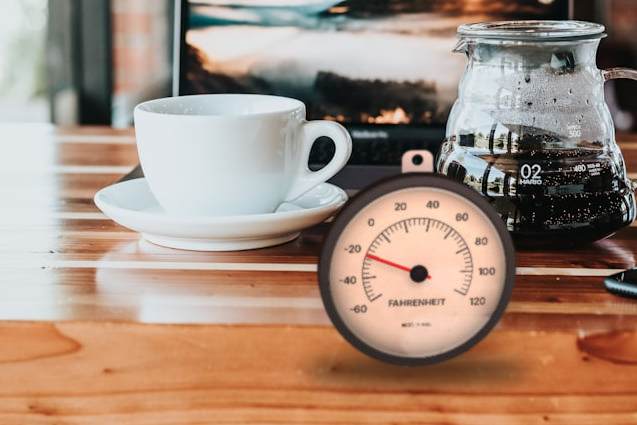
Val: -20
